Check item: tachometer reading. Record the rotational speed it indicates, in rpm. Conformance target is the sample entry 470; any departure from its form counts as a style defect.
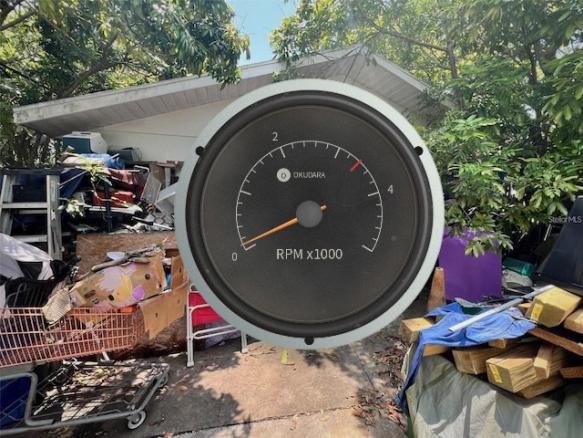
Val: 100
